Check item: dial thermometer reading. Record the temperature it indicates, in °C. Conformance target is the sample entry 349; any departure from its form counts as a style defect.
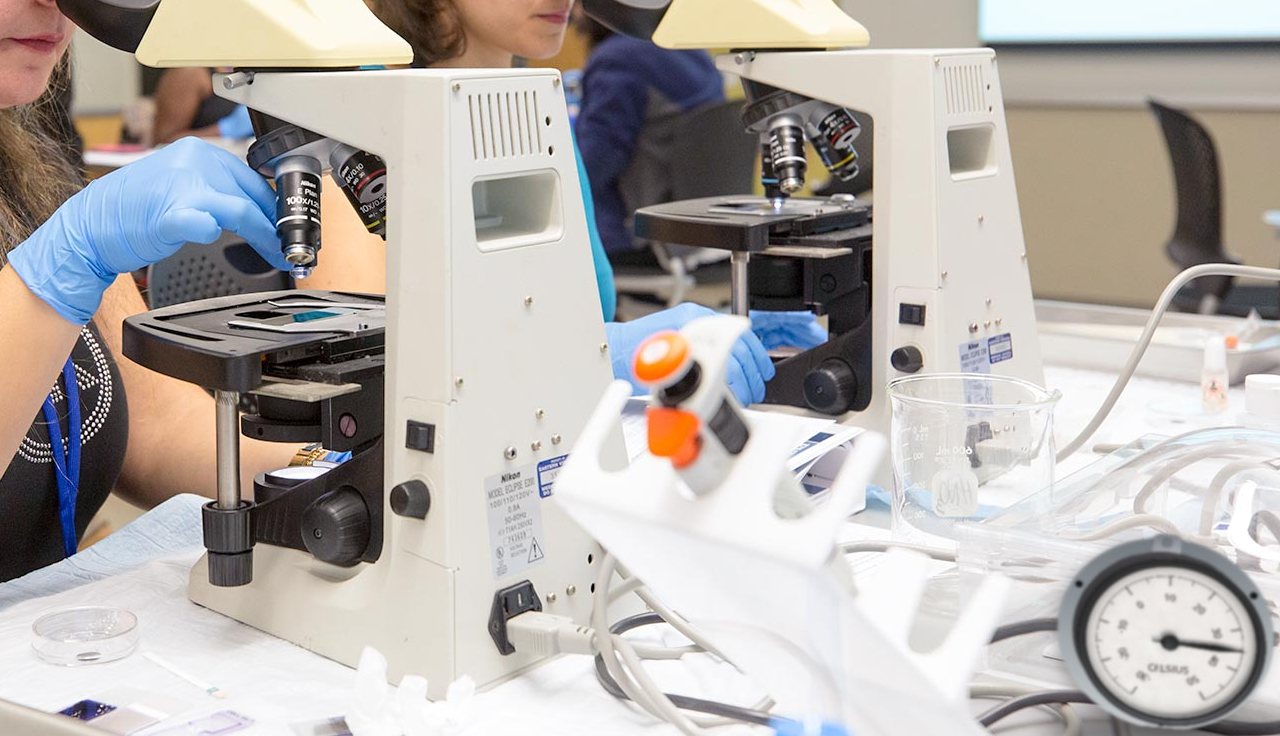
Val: 35
